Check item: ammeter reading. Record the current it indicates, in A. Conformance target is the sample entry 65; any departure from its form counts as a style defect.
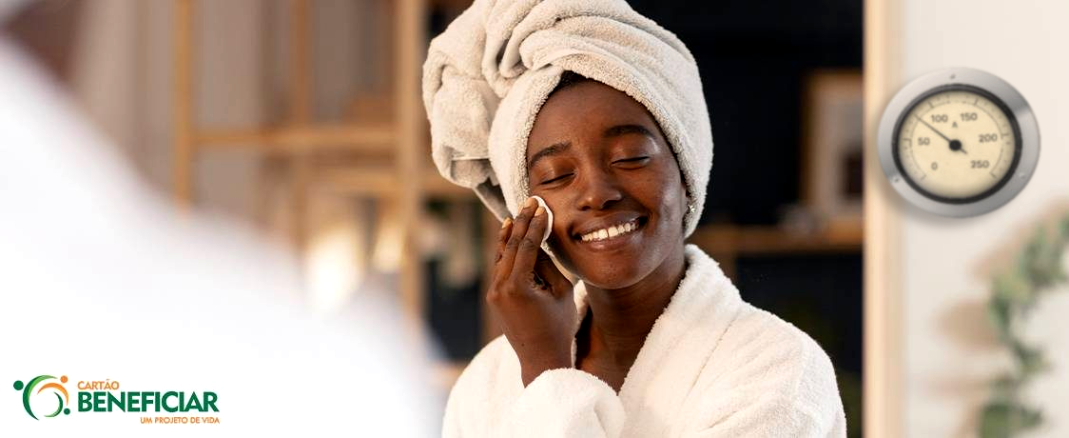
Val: 80
